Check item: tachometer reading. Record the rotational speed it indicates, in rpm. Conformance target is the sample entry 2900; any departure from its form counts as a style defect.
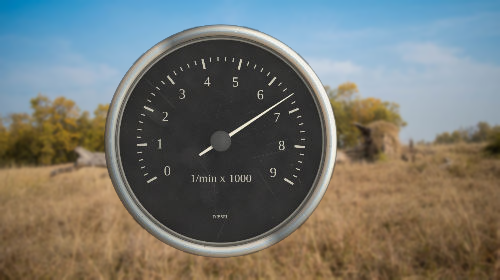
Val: 6600
